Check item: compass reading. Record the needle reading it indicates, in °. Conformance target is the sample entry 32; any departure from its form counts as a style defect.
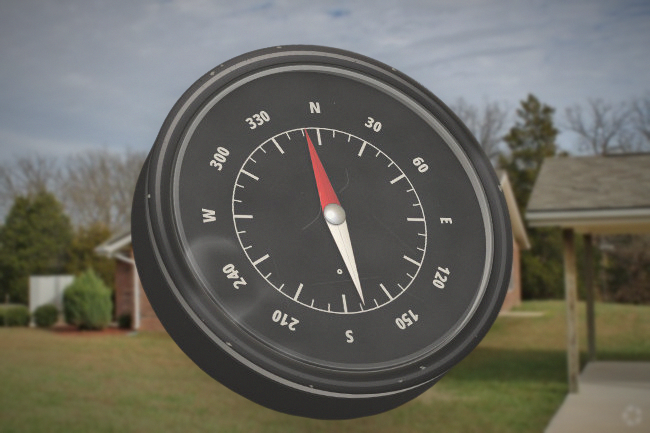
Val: 350
